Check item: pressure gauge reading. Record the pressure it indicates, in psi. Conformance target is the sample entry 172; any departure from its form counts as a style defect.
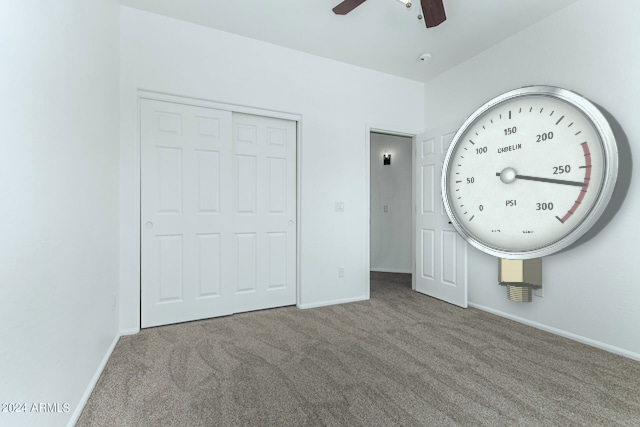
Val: 265
